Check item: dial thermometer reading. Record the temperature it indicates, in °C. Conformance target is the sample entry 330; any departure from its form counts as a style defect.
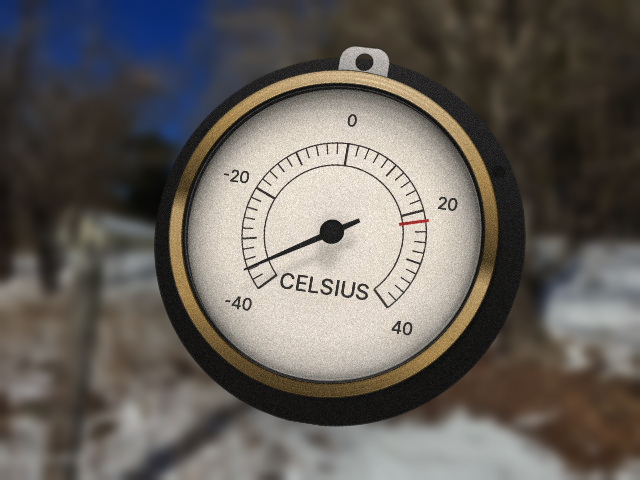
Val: -36
